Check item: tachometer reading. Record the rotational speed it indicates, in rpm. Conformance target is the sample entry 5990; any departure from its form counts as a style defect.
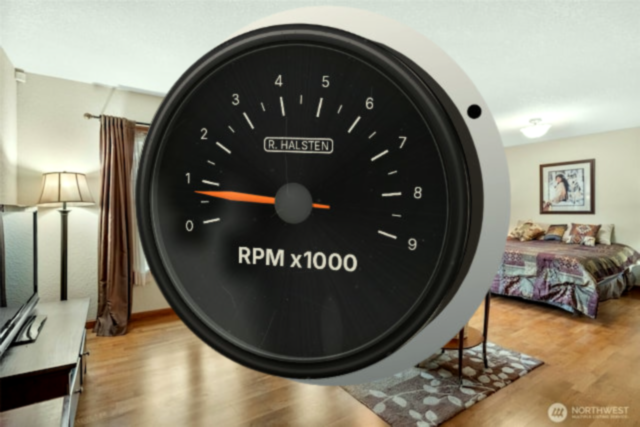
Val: 750
